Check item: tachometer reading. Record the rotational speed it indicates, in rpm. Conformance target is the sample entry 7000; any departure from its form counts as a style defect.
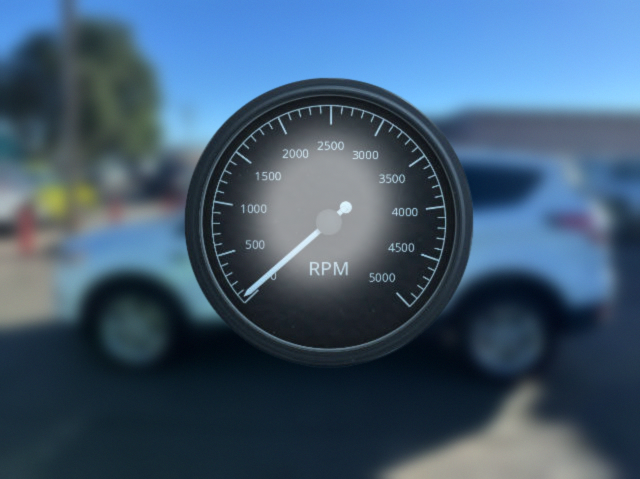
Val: 50
